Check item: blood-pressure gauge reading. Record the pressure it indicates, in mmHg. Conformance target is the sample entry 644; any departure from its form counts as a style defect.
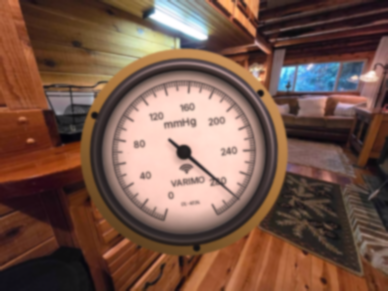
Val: 280
